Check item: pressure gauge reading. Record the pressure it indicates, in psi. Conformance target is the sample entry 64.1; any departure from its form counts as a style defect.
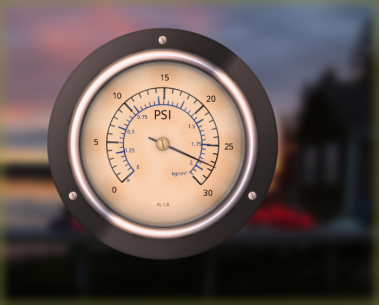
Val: 27.5
